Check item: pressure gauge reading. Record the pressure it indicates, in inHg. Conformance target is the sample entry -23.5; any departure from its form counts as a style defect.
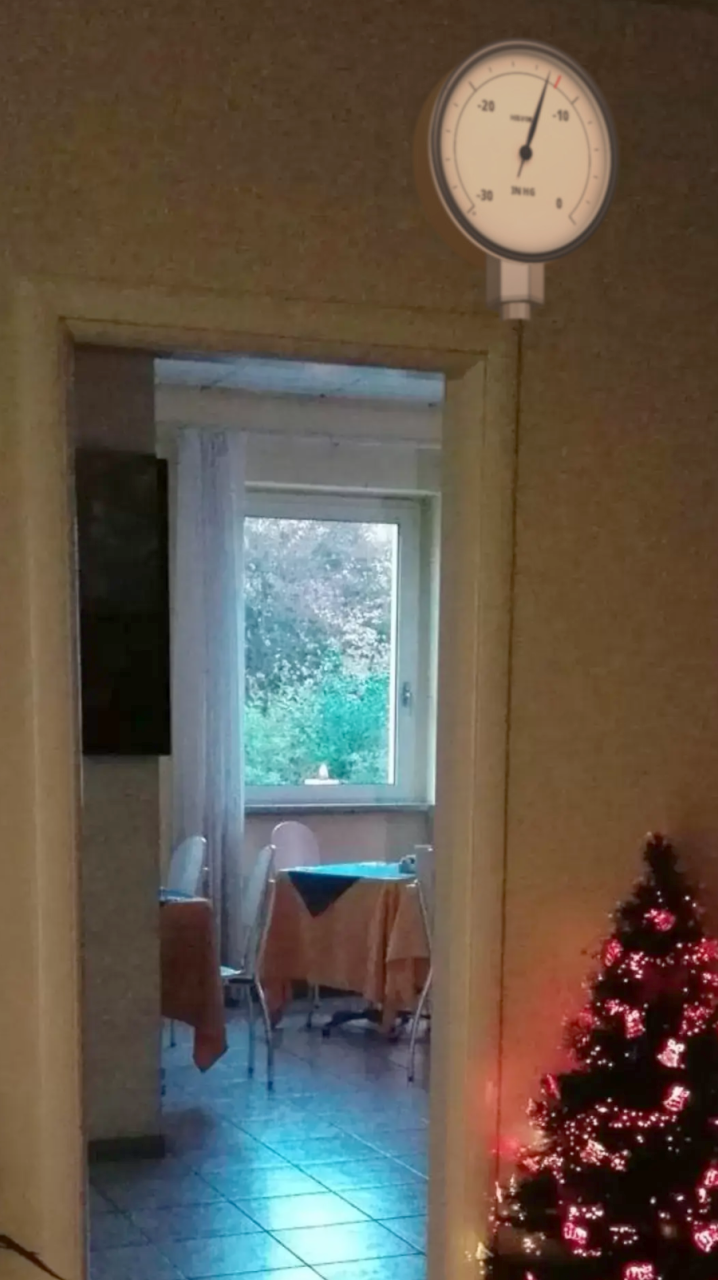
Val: -13
